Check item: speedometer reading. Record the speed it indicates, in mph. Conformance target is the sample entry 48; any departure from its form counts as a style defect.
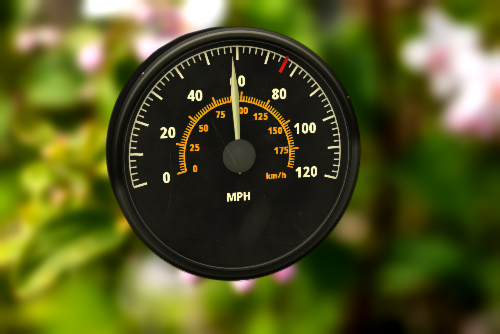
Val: 58
